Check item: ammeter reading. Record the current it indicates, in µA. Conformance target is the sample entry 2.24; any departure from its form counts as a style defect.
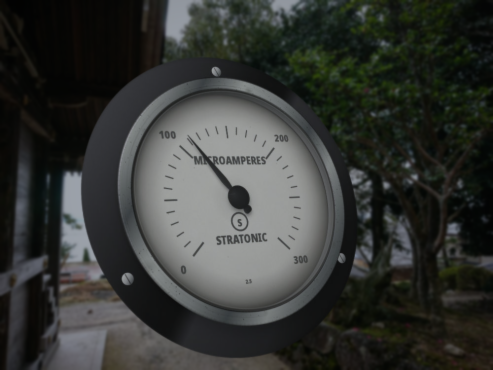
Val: 110
